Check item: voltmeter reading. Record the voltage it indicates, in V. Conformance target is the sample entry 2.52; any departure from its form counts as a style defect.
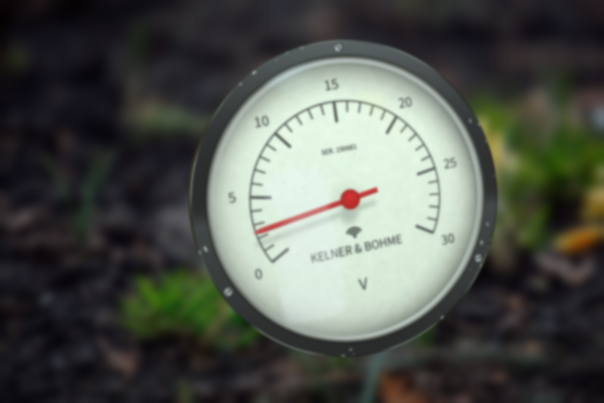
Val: 2.5
